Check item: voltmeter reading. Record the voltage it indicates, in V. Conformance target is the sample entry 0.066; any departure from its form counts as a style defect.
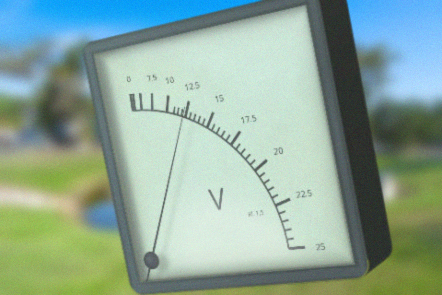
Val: 12.5
